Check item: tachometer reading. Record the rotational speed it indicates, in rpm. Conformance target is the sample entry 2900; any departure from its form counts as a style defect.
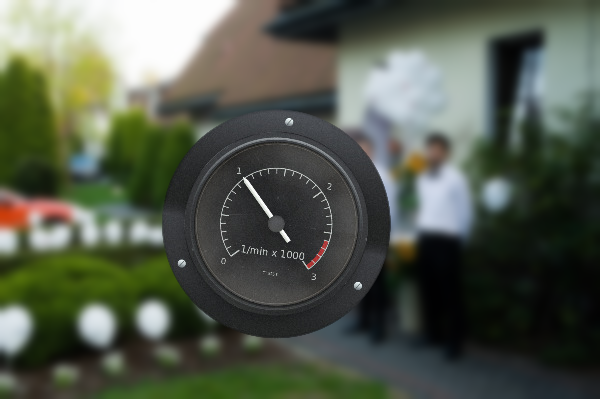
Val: 1000
